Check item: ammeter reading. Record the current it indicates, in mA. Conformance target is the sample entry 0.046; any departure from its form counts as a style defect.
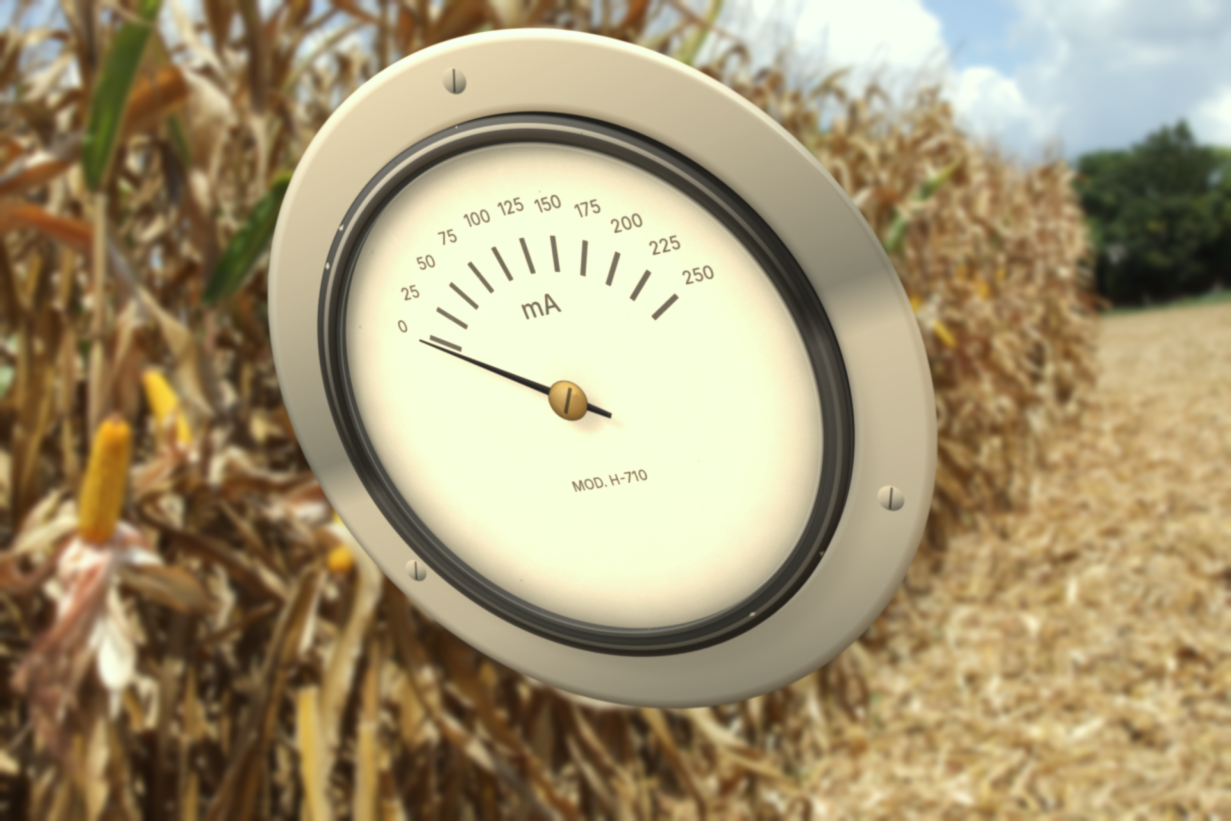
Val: 0
